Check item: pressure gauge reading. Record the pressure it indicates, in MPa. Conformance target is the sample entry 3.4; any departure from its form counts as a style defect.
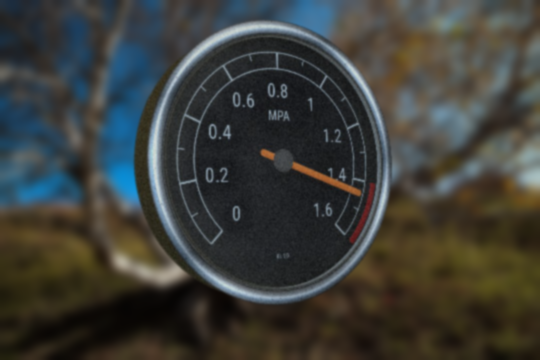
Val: 1.45
